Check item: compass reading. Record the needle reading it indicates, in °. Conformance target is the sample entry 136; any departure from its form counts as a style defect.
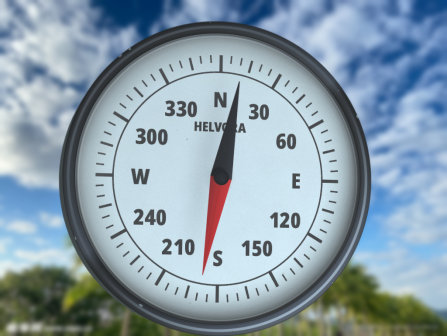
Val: 190
